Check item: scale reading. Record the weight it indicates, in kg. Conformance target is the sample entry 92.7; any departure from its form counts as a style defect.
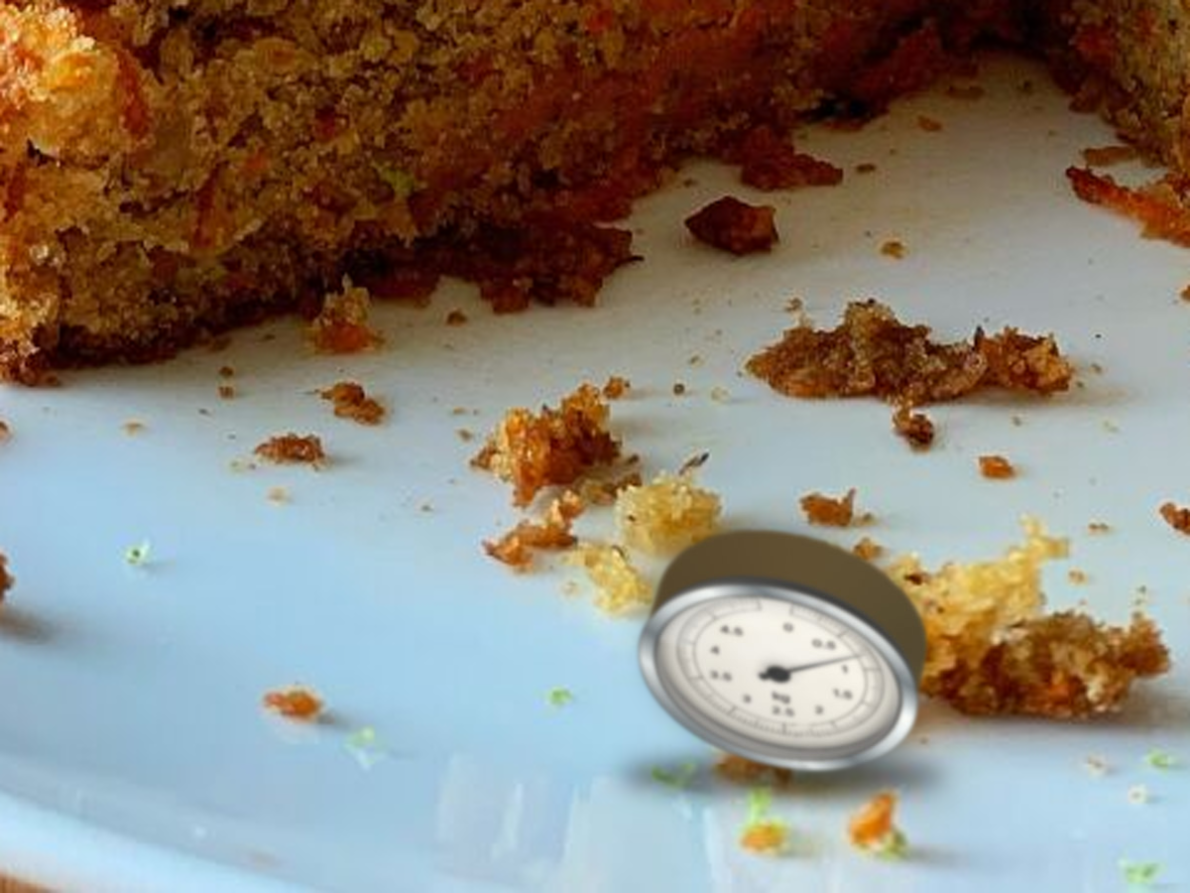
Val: 0.75
